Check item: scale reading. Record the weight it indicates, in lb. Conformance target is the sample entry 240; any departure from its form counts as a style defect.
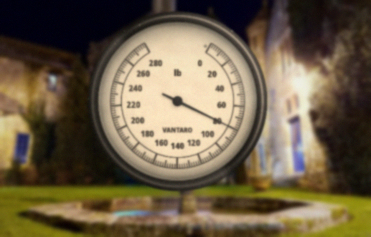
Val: 80
